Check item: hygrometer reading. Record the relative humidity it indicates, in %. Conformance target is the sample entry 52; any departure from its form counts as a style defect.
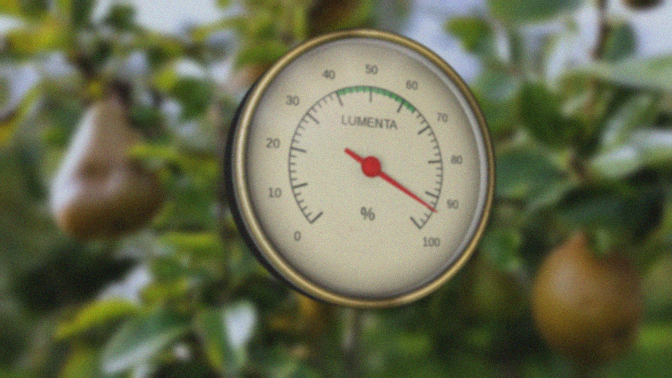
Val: 94
